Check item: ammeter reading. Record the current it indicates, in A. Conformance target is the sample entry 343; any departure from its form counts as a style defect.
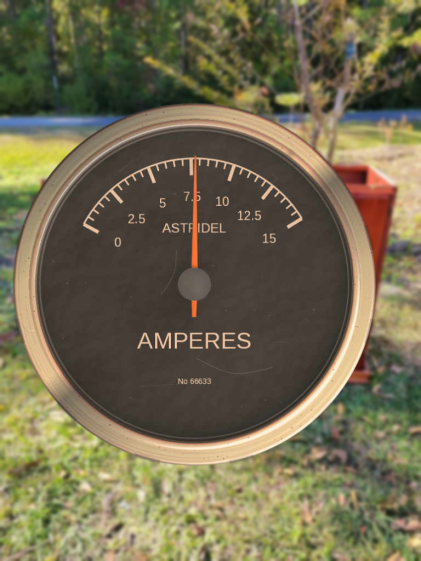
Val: 7.75
